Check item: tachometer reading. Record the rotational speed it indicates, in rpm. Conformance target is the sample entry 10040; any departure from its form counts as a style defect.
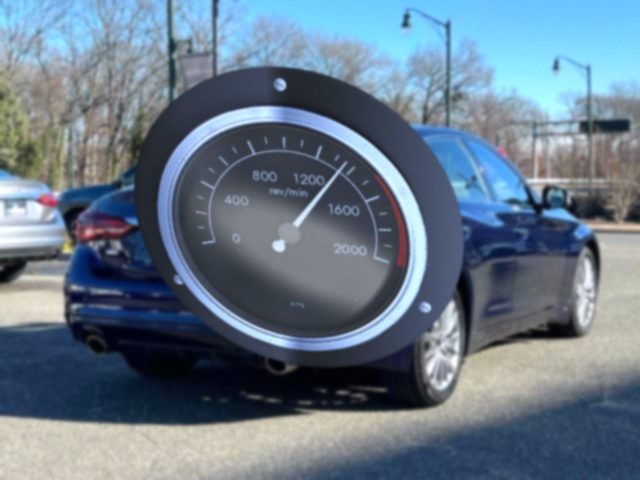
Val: 1350
